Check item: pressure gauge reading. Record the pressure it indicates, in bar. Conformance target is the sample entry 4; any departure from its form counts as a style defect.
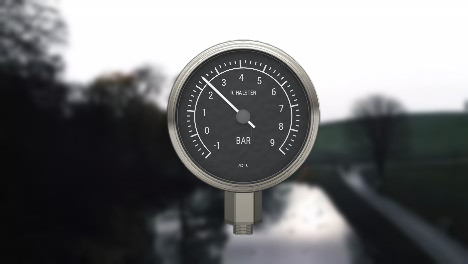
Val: 2.4
